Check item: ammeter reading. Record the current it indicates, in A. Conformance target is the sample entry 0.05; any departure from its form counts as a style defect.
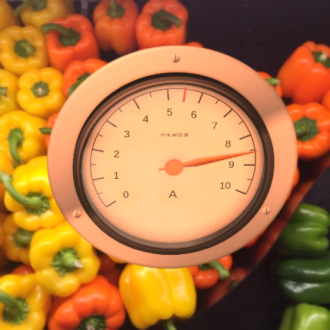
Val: 8.5
